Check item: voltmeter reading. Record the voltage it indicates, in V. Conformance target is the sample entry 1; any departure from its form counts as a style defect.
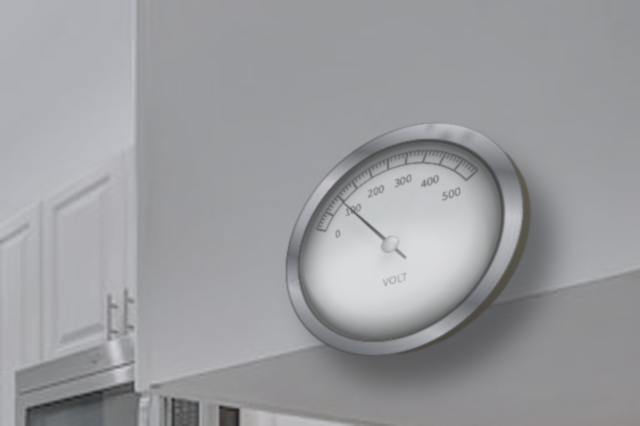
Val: 100
